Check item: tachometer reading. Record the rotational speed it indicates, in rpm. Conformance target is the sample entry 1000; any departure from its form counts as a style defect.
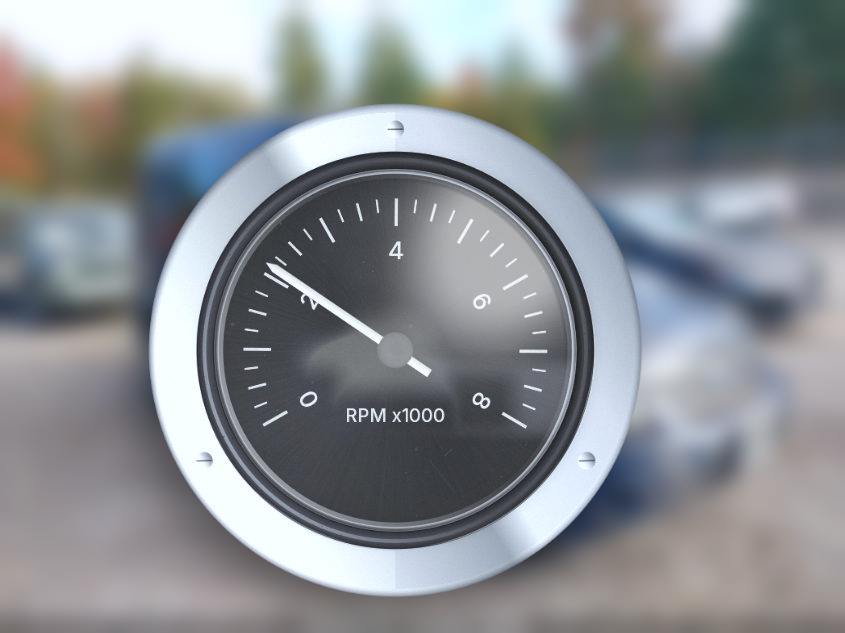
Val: 2125
